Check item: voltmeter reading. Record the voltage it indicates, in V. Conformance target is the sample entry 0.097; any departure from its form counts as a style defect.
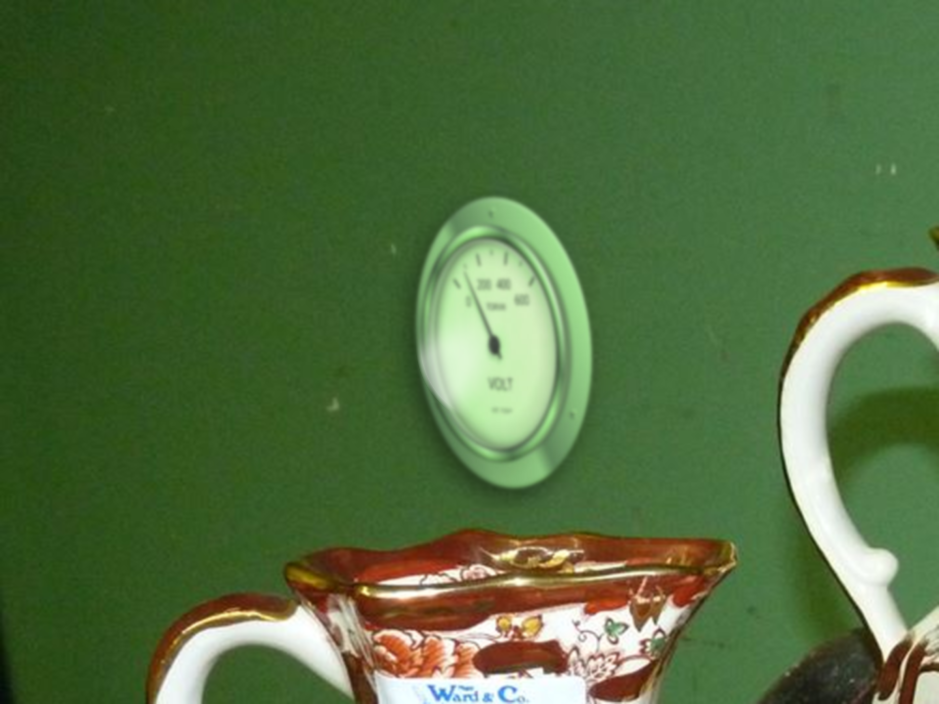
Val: 100
